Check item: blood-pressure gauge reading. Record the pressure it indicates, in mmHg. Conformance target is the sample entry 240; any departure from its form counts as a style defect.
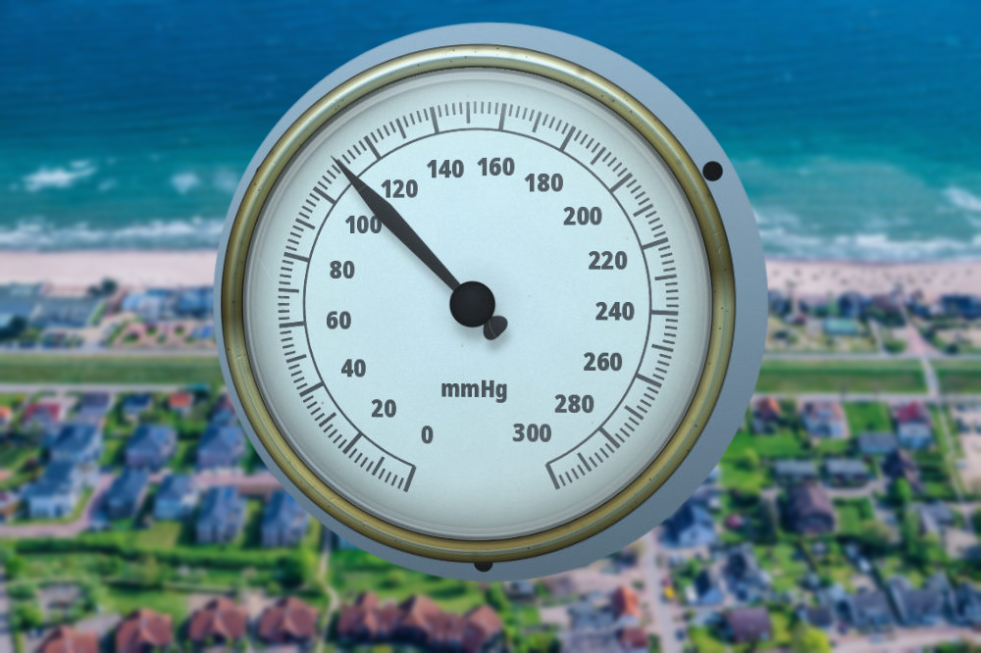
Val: 110
